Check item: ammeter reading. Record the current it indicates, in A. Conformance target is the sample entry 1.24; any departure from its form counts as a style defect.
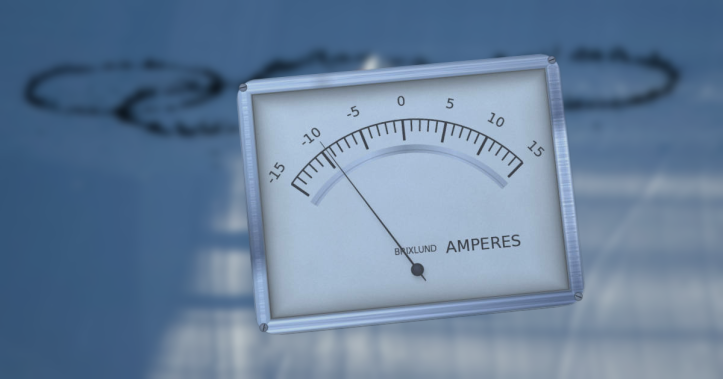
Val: -9.5
